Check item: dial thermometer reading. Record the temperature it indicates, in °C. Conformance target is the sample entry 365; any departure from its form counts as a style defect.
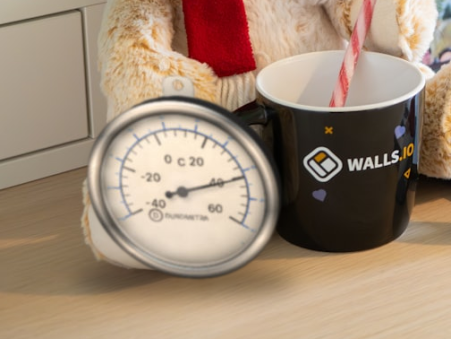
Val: 40
